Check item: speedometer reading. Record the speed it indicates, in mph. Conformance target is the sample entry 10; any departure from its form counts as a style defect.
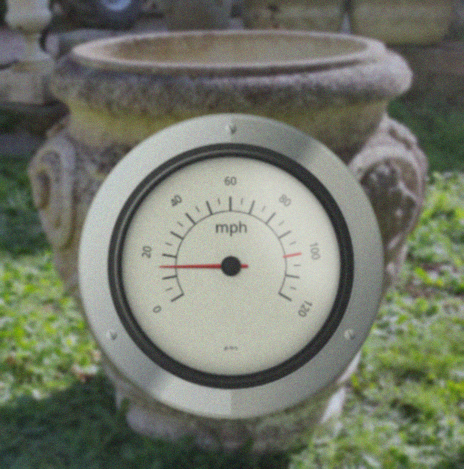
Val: 15
